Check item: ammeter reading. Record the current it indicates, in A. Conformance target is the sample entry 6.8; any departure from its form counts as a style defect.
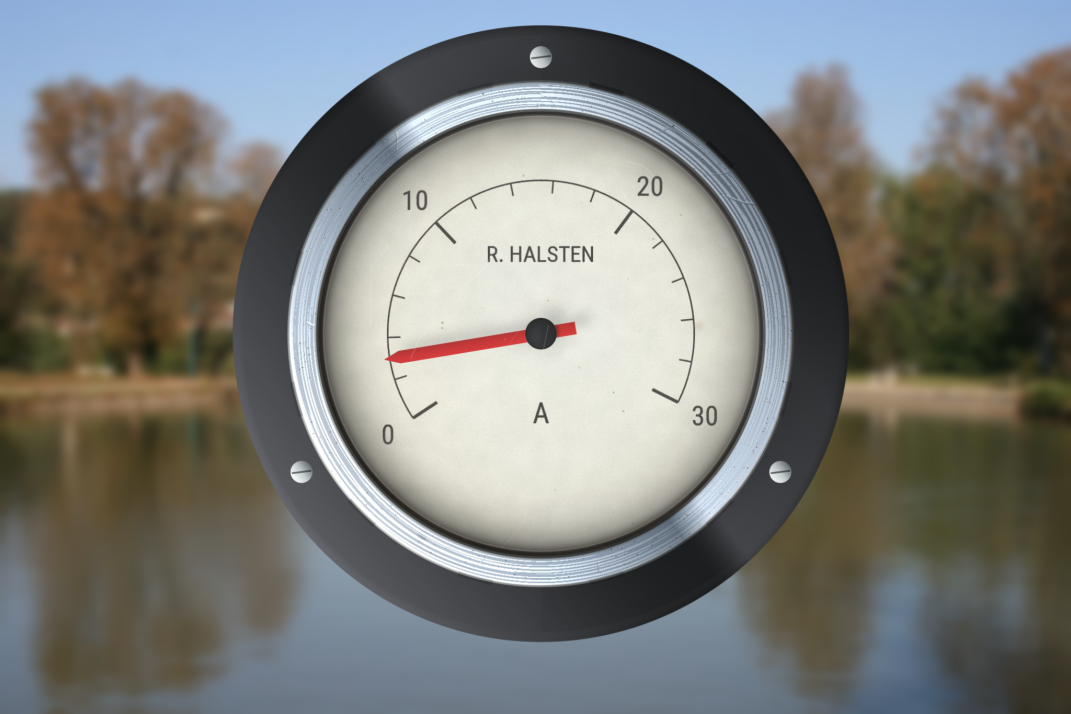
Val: 3
